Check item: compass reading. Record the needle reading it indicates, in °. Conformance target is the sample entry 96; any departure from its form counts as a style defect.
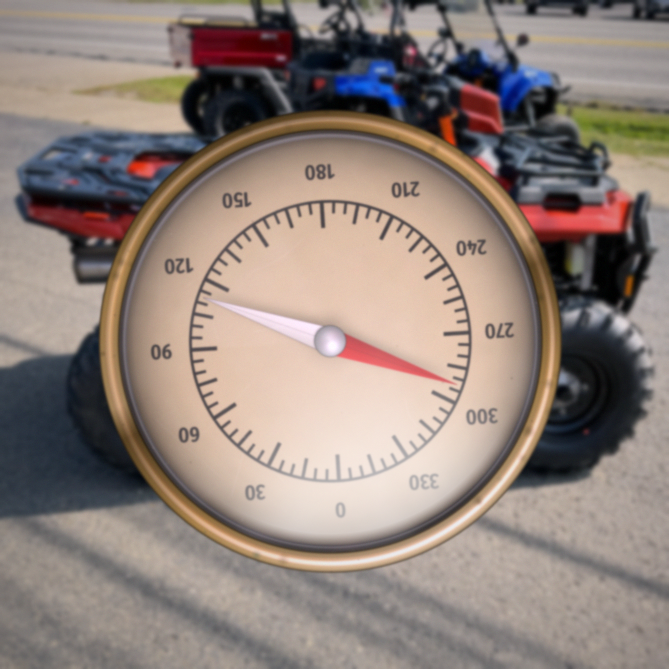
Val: 292.5
